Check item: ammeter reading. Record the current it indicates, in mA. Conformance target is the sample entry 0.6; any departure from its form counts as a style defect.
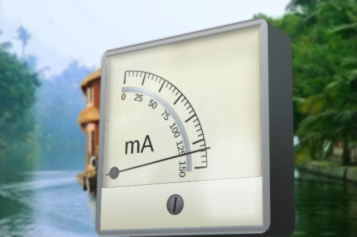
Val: 135
